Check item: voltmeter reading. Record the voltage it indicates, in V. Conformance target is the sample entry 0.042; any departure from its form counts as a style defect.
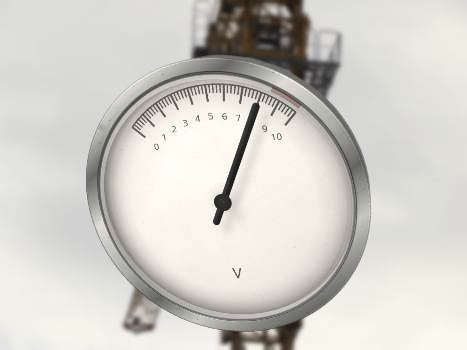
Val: 8
